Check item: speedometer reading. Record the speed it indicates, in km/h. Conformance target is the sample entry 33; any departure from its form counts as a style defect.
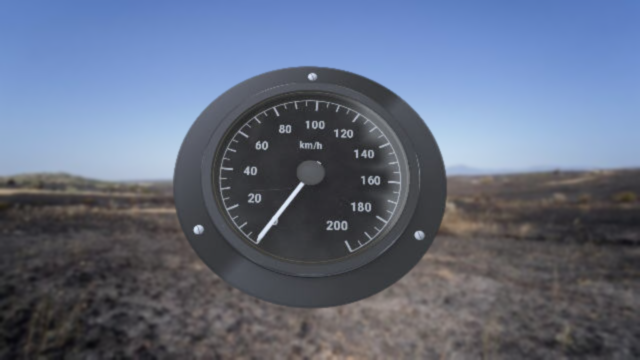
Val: 0
